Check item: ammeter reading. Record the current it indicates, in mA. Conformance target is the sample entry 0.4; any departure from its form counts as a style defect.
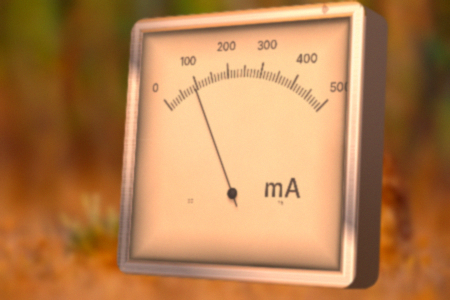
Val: 100
